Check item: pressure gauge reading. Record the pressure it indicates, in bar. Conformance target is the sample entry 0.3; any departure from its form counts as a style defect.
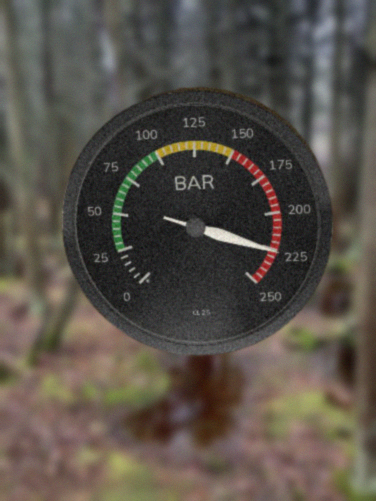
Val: 225
